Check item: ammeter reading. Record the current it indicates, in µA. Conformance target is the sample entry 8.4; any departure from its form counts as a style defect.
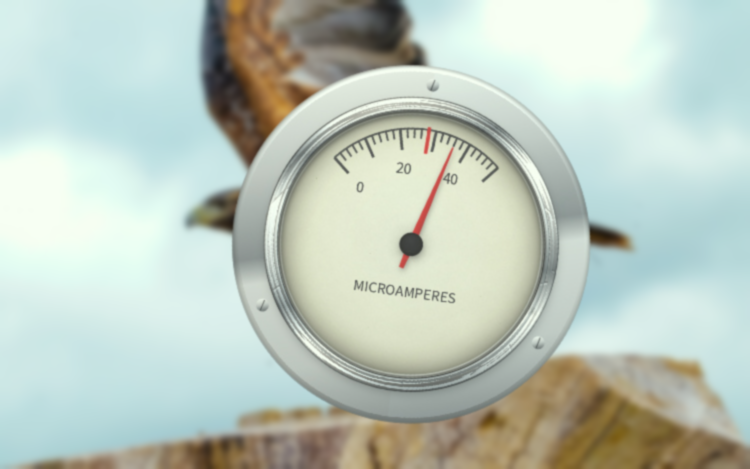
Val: 36
